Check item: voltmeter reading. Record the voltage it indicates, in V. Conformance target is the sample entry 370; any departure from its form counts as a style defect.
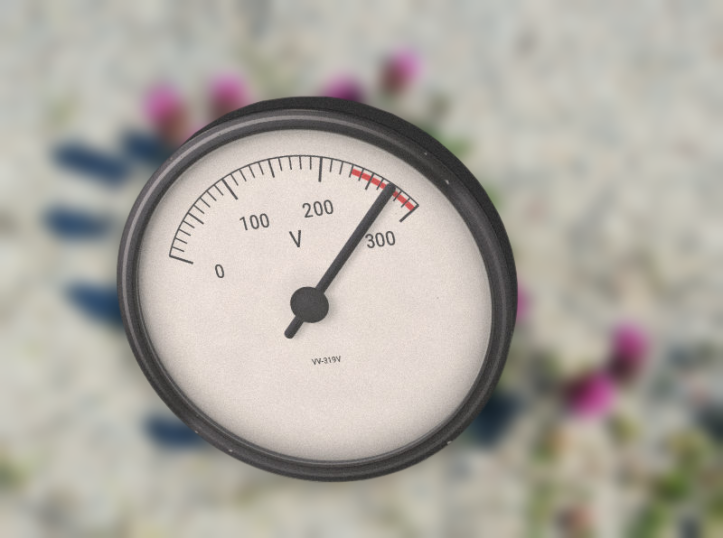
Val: 270
